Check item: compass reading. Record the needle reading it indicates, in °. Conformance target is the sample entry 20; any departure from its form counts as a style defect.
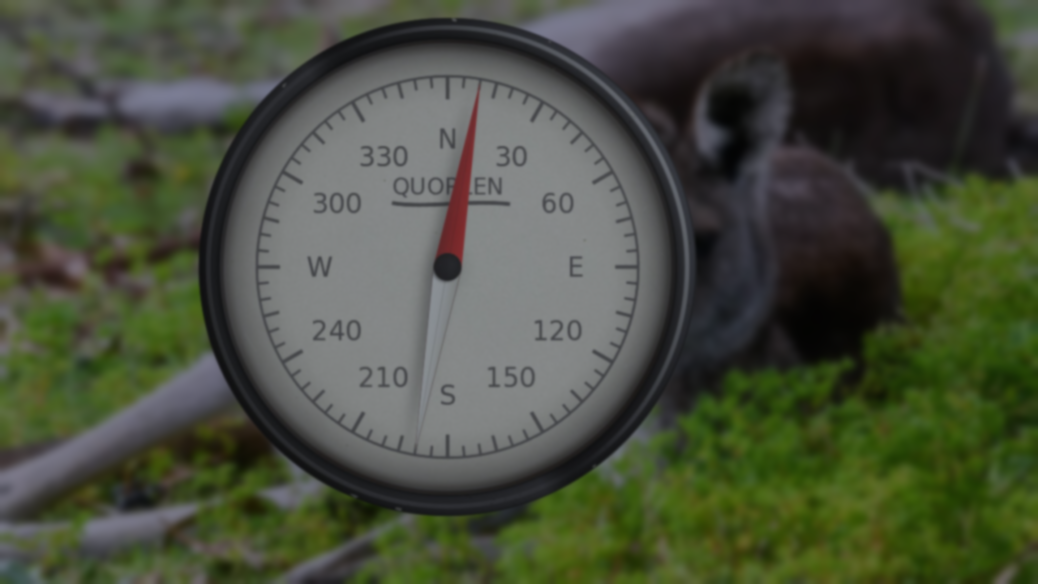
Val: 10
